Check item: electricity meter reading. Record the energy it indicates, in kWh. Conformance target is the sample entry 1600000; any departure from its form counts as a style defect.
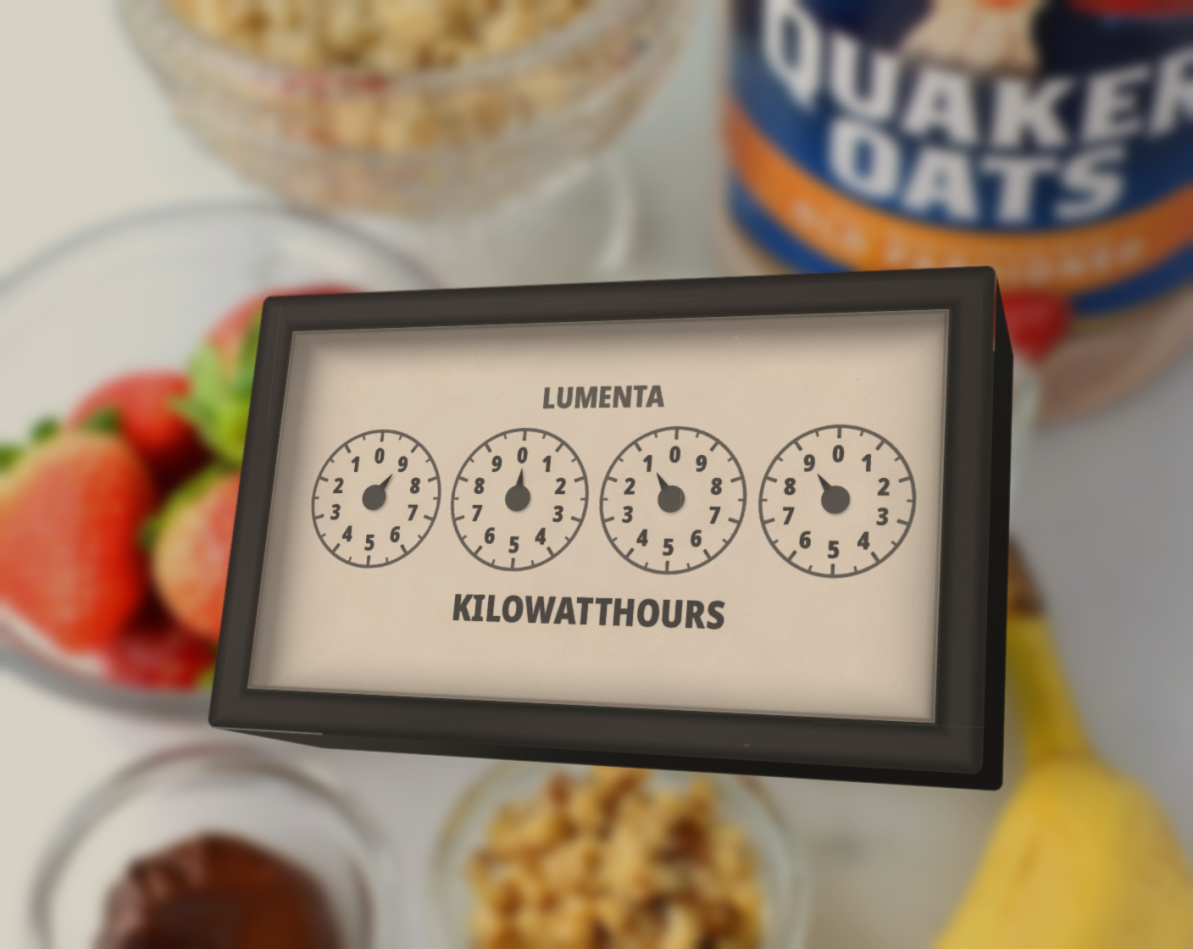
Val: 9009
